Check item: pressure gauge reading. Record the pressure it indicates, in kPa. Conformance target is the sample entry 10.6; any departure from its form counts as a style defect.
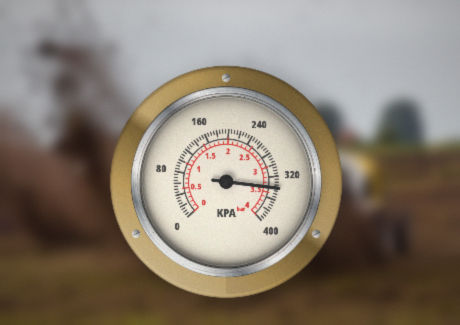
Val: 340
